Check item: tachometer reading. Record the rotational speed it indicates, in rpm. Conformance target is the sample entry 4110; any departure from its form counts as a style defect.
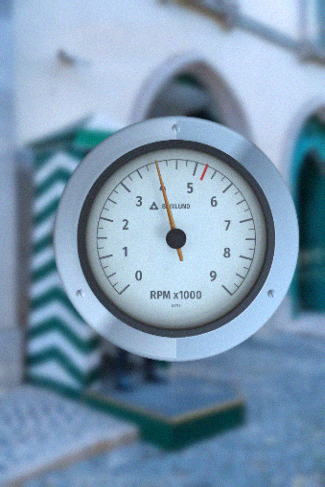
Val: 4000
